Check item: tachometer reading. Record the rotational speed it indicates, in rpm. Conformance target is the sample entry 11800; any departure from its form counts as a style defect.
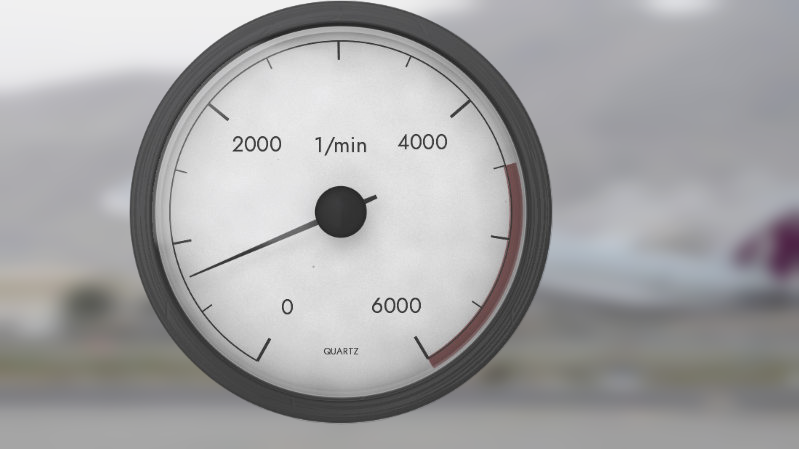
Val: 750
